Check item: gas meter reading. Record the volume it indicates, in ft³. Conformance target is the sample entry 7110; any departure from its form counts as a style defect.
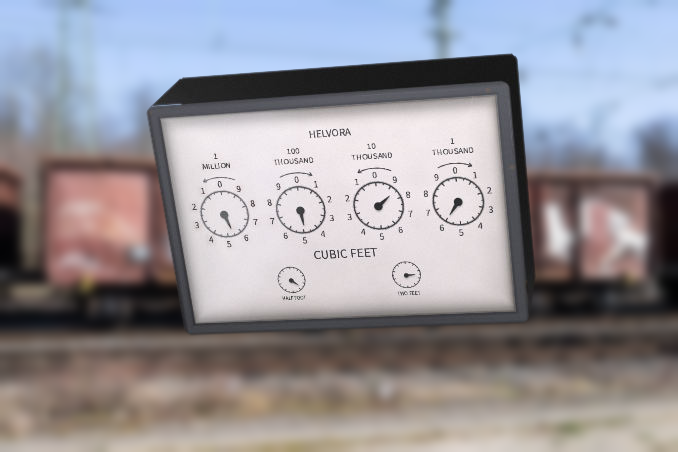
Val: 548600
